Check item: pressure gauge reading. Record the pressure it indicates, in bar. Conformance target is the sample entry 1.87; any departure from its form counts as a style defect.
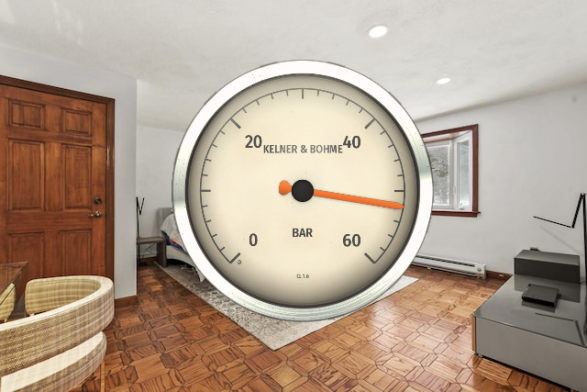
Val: 52
